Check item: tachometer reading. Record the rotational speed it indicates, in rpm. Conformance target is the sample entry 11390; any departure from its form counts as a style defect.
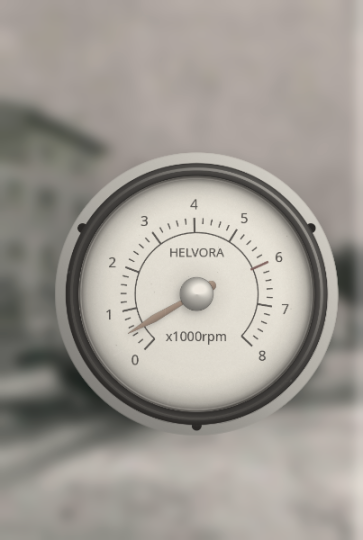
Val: 500
